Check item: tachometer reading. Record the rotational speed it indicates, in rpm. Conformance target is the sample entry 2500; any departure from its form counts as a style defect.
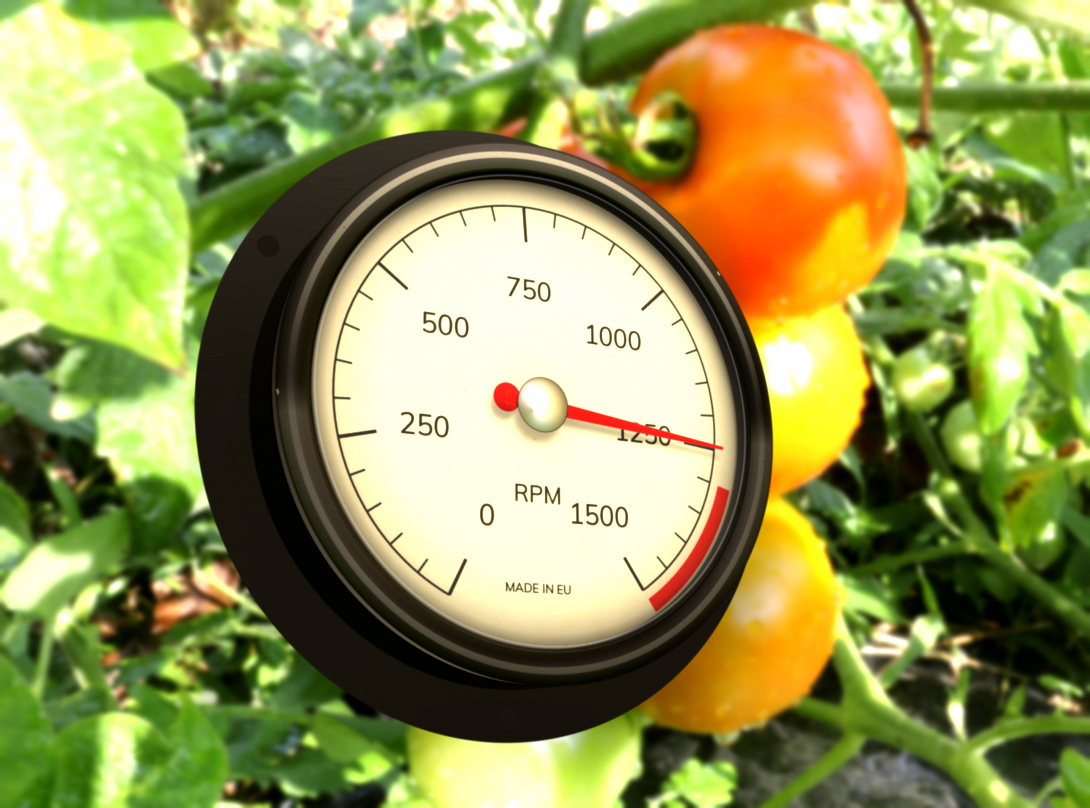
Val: 1250
